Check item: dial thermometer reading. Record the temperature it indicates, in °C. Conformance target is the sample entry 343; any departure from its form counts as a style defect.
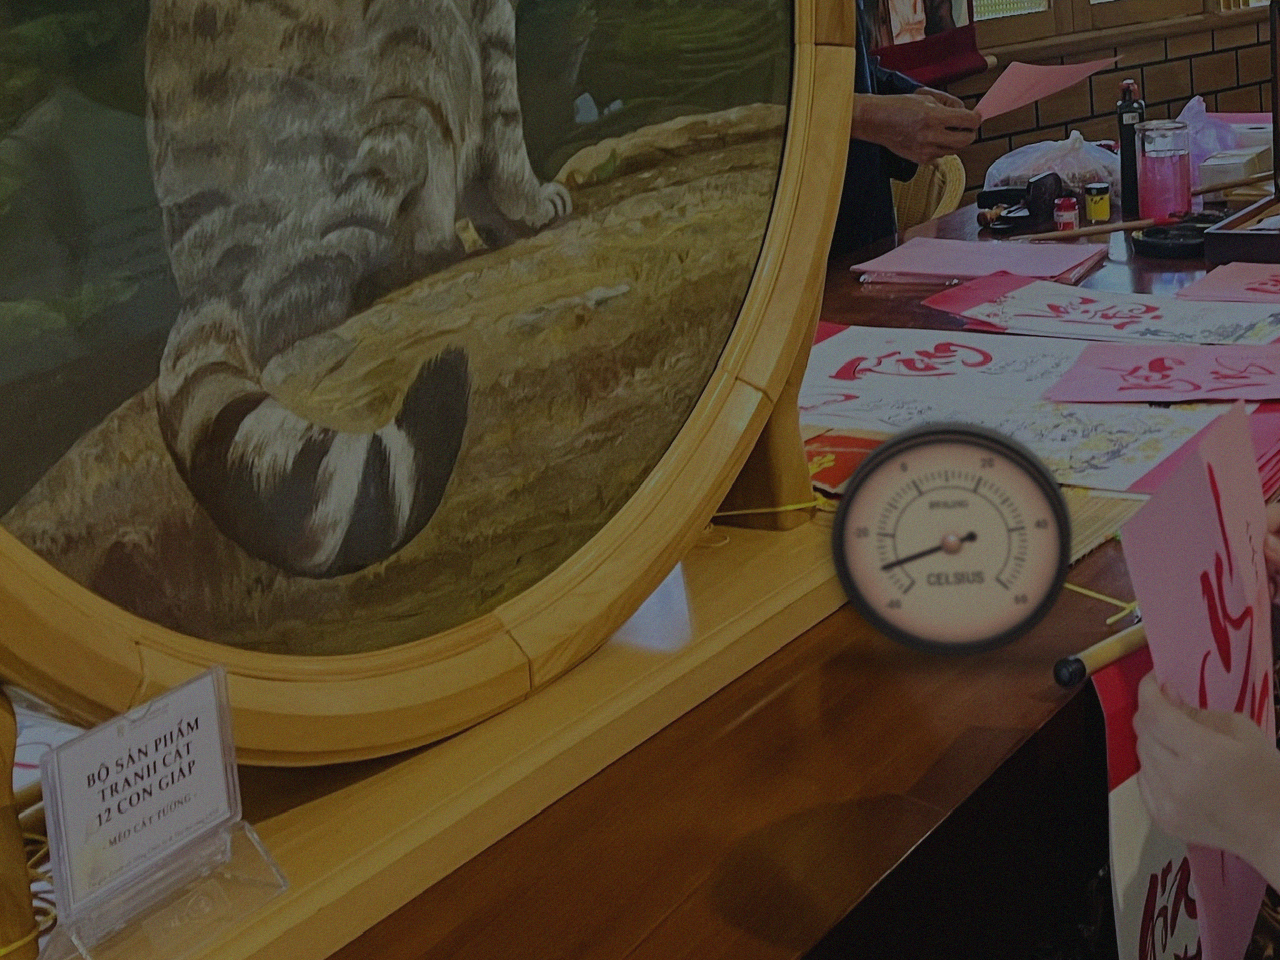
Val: -30
